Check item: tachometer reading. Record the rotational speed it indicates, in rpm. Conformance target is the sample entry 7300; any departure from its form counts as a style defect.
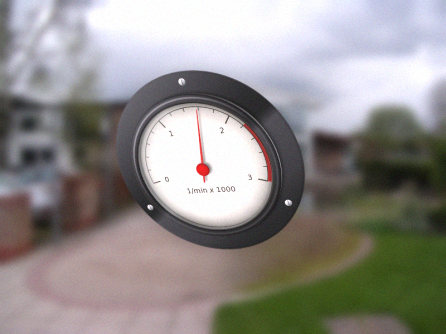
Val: 1600
